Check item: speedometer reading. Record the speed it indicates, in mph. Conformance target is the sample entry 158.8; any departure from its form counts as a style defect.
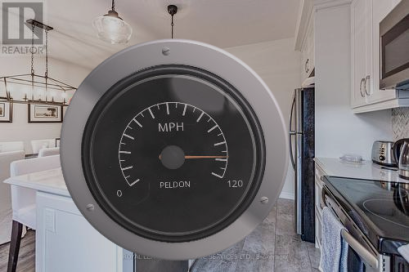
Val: 107.5
